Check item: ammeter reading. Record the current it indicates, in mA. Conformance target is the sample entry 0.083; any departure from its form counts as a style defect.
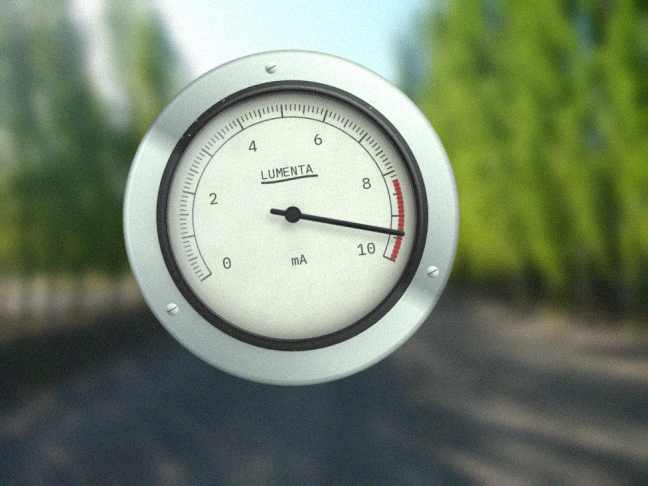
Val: 9.4
